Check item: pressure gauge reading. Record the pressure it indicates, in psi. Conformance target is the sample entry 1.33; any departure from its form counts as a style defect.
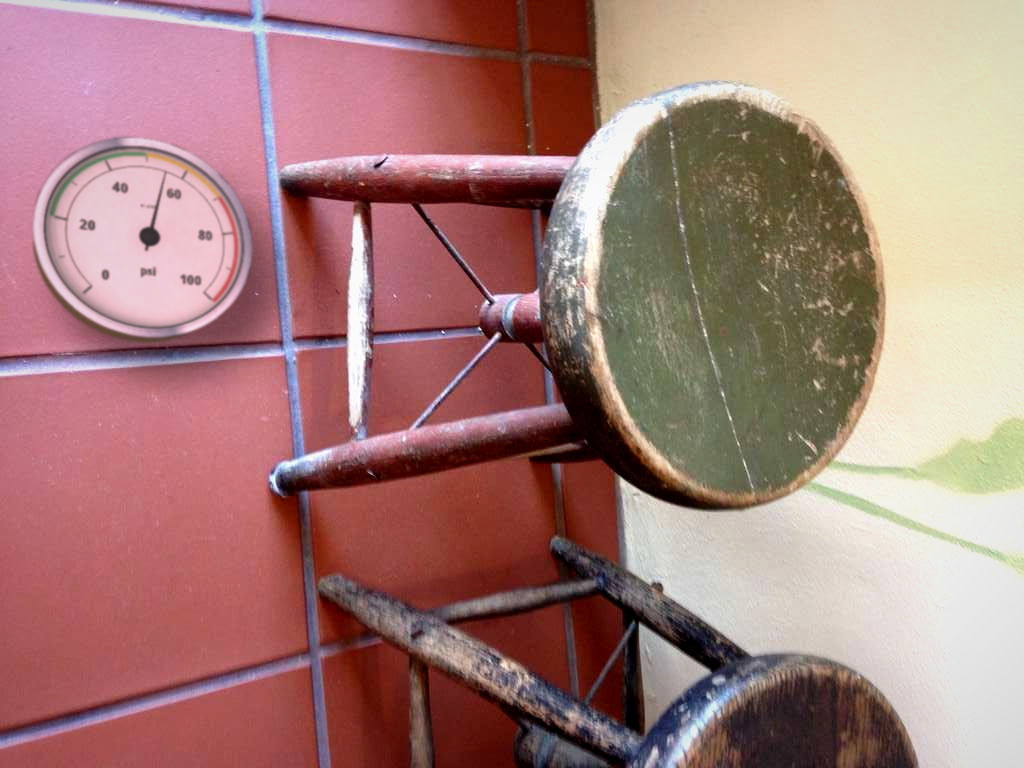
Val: 55
